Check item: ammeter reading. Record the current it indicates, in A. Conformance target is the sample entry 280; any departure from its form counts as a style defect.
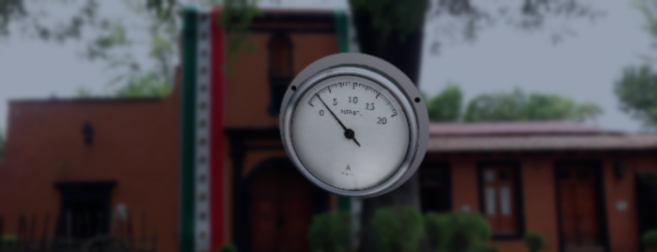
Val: 2.5
